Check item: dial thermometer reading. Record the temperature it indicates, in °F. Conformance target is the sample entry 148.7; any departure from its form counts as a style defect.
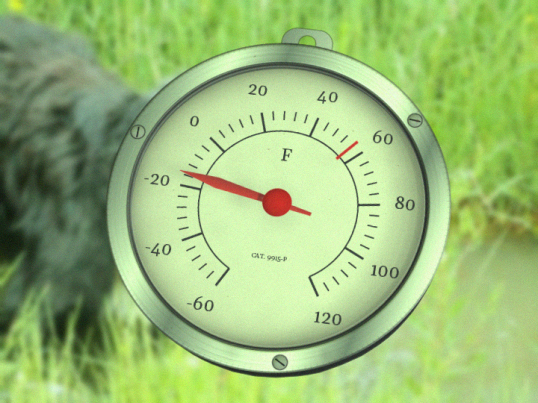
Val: -16
